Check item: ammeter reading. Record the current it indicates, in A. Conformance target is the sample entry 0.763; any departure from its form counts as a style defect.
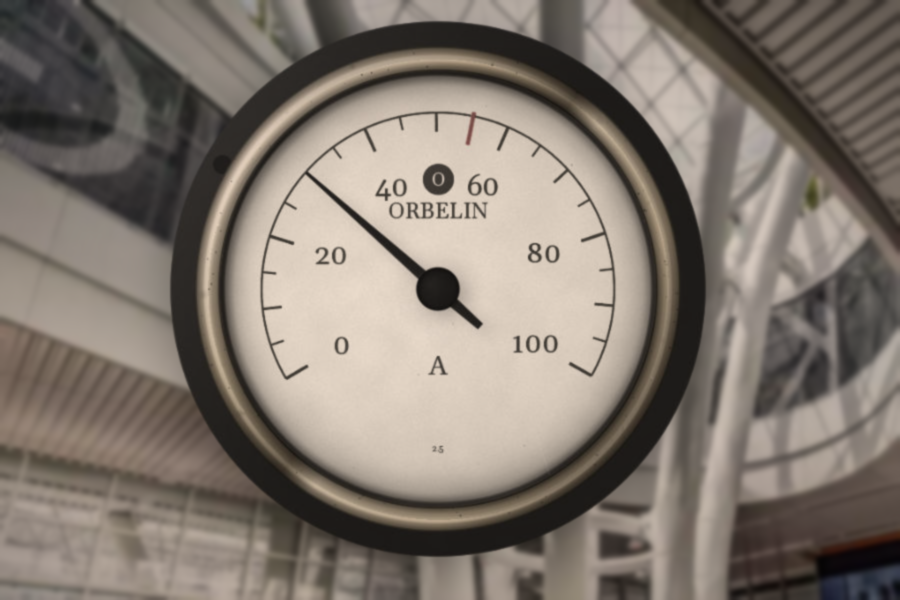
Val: 30
